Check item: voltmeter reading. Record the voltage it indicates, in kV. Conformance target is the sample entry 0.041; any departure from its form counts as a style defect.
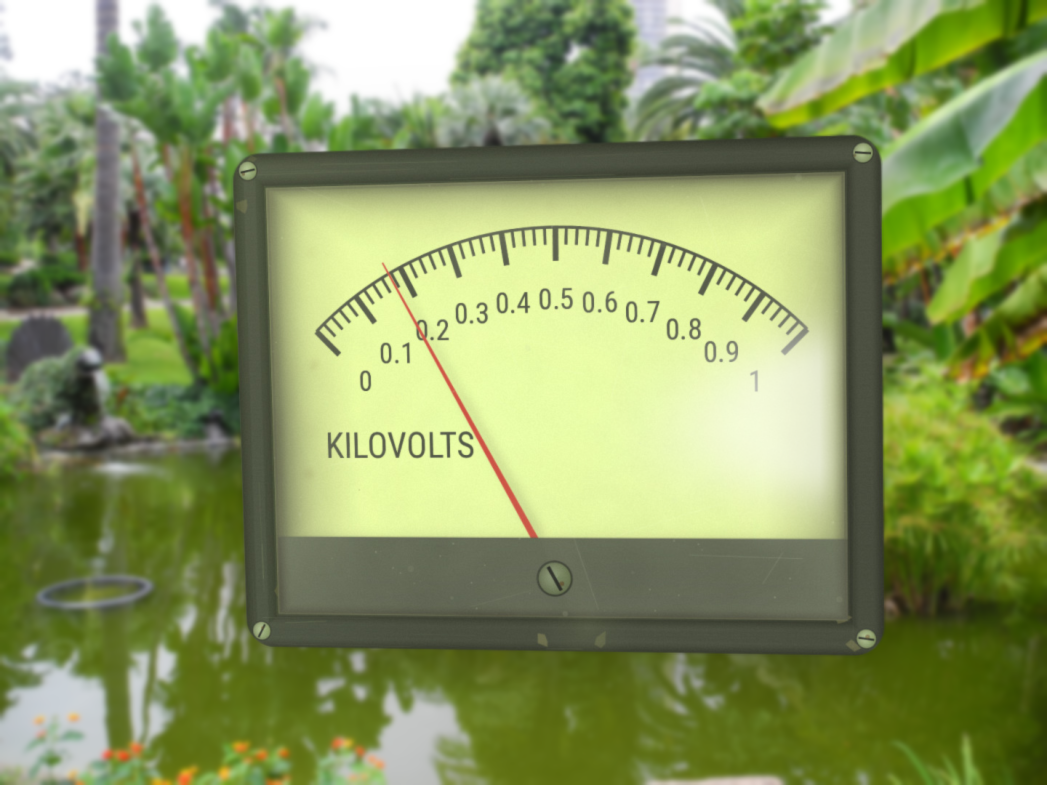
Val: 0.18
